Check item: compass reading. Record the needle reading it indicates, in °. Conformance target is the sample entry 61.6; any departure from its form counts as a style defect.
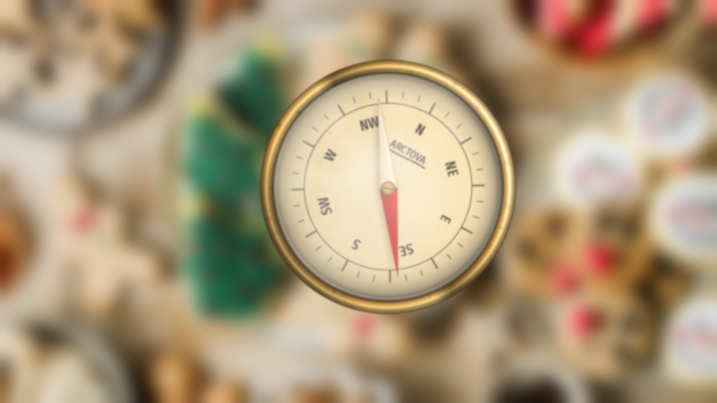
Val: 145
